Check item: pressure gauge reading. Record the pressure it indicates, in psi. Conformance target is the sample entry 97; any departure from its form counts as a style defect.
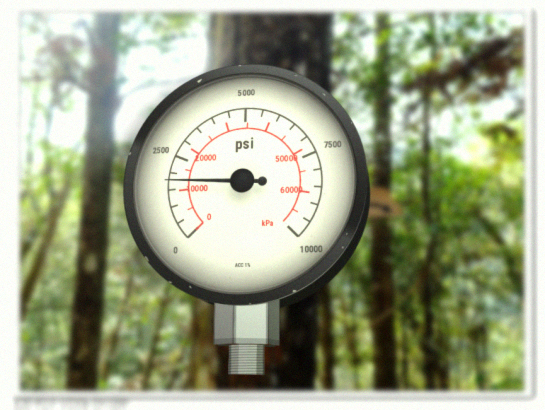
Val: 1750
